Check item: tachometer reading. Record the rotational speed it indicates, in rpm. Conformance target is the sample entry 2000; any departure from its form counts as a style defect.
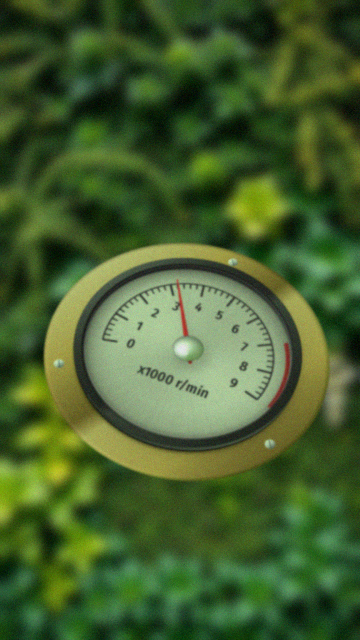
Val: 3200
